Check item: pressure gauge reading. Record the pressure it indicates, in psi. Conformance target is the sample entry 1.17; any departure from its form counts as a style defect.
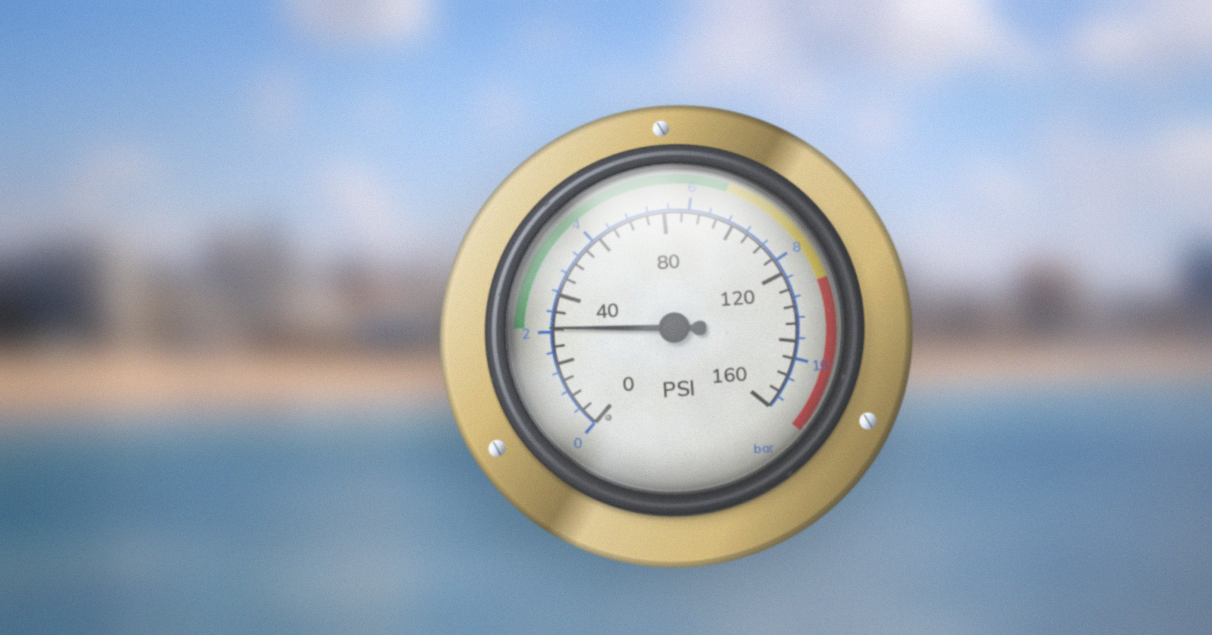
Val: 30
